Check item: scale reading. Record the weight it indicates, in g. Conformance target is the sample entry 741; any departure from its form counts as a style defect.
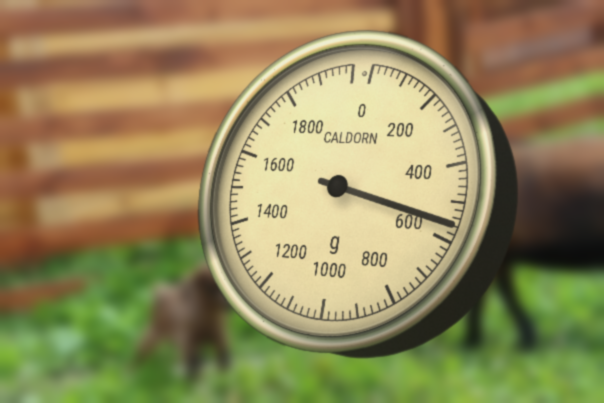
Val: 560
